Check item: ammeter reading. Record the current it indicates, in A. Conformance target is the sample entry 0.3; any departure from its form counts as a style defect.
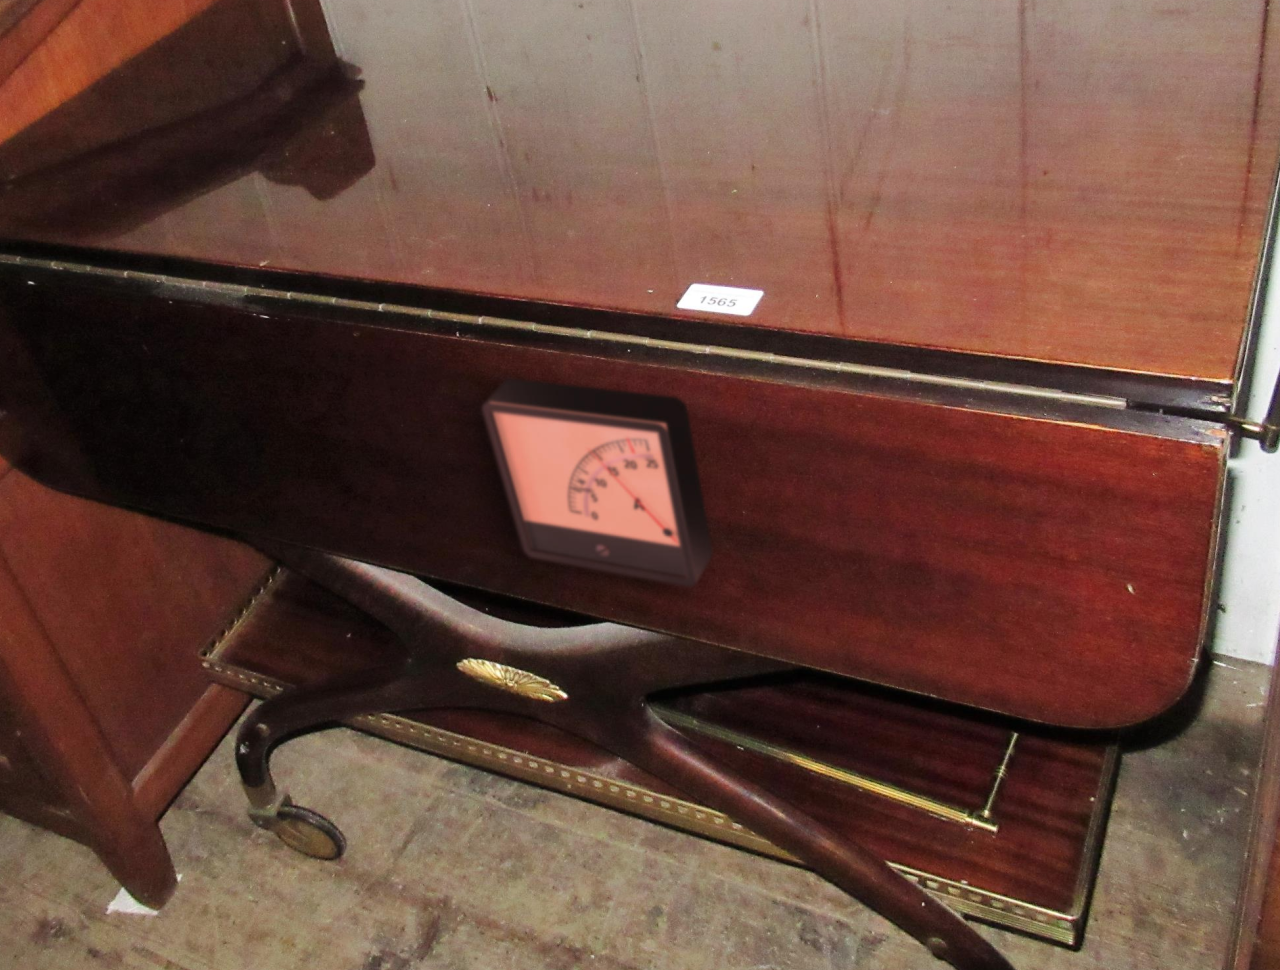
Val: 15
